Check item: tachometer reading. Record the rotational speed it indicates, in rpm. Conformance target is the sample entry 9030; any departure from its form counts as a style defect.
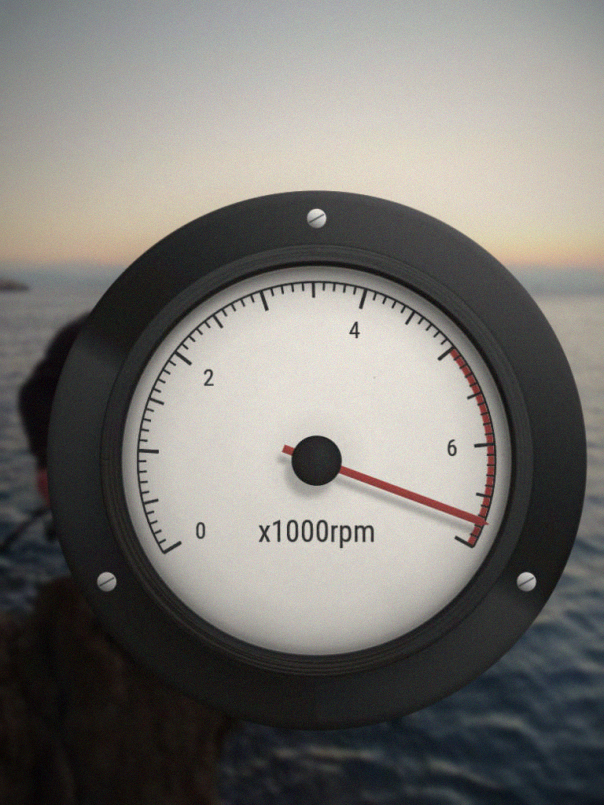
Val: 6750
